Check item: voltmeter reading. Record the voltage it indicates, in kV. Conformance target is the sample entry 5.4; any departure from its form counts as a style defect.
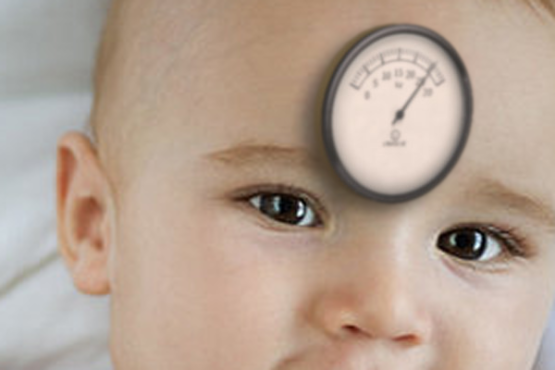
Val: 25
